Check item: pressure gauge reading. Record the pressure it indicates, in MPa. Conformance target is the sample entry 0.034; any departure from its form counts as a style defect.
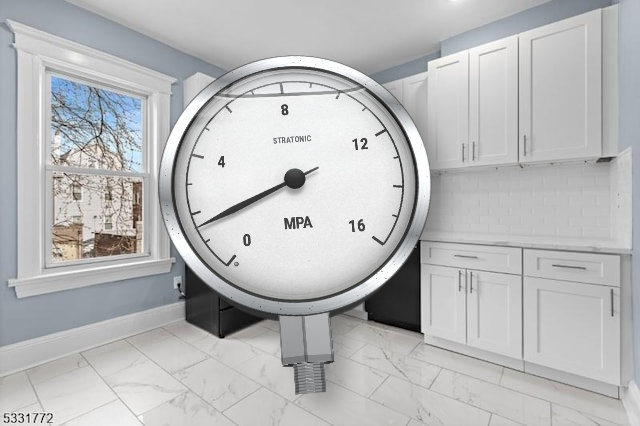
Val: 1.5
